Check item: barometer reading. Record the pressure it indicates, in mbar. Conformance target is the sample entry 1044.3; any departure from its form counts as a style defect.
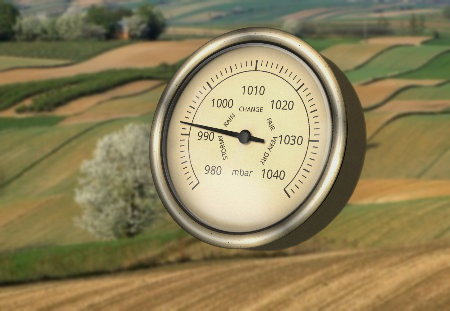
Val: 992
